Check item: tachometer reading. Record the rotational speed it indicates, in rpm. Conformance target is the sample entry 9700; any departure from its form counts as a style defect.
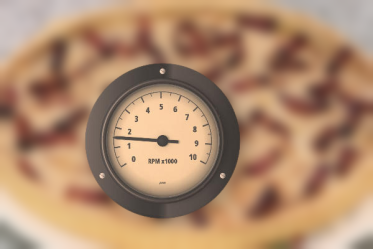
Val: 1500
